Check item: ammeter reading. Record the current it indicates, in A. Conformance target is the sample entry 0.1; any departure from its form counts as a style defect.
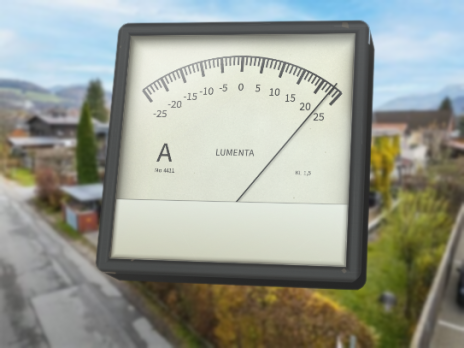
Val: 23
